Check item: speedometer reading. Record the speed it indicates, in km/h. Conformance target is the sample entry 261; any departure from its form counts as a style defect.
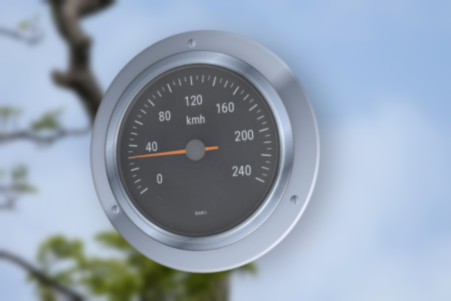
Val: 30
